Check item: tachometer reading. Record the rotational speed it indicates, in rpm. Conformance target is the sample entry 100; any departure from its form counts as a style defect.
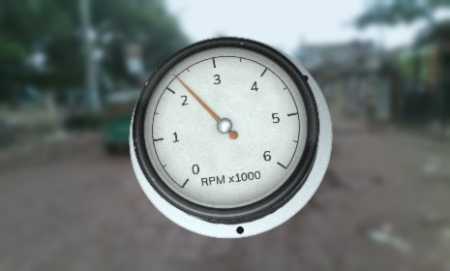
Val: 2250
